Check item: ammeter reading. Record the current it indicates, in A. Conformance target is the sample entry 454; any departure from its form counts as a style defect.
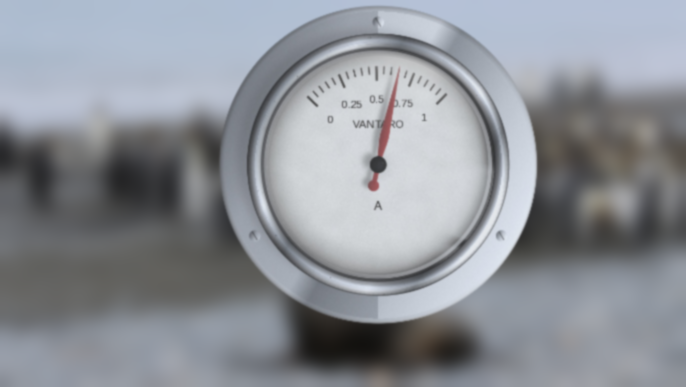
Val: 0.65
